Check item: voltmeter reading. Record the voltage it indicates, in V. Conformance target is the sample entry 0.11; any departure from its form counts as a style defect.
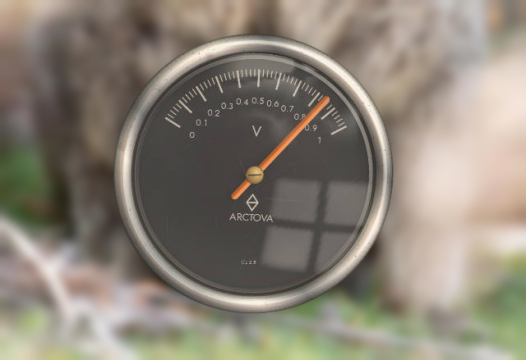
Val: 0.84
